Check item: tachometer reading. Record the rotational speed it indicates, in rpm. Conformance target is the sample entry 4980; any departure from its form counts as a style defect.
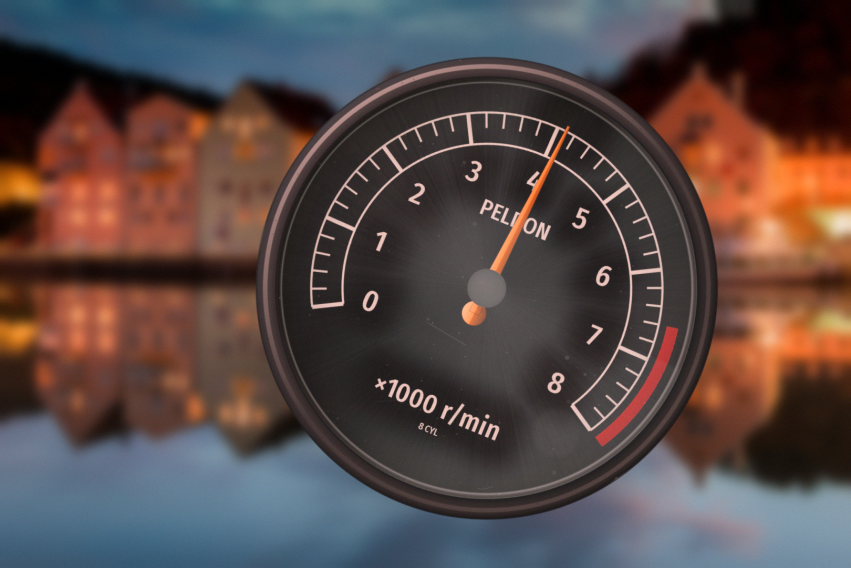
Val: 4100
